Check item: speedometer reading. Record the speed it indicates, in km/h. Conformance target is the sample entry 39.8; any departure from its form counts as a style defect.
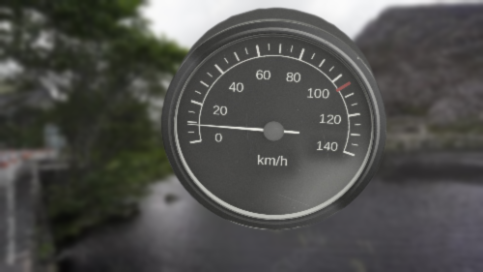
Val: 10
